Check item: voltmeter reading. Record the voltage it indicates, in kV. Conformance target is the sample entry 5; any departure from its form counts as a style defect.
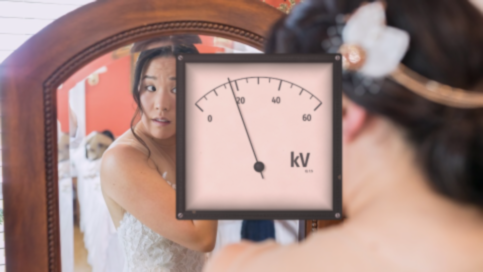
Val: 17.5
